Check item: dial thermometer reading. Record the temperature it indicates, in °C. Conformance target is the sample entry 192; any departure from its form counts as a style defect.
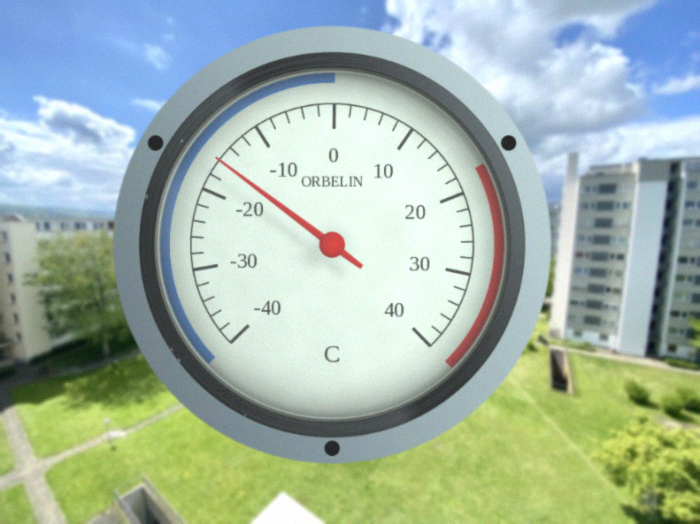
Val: -16
